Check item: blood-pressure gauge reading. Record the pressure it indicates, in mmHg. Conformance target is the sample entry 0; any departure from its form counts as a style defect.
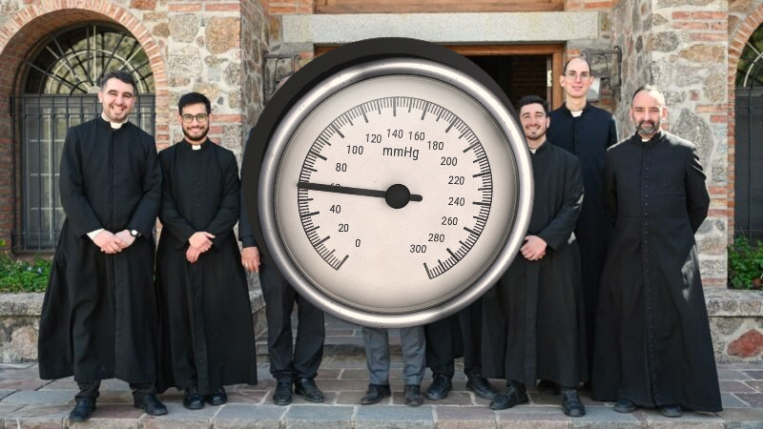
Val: 60
